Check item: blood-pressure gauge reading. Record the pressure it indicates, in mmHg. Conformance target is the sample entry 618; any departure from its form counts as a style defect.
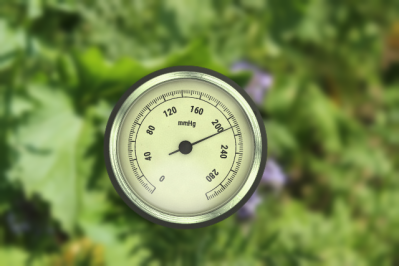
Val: 210
